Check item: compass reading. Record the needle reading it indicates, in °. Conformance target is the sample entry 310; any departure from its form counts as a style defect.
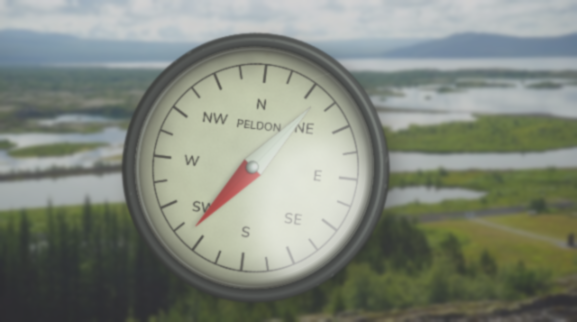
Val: 217.5
